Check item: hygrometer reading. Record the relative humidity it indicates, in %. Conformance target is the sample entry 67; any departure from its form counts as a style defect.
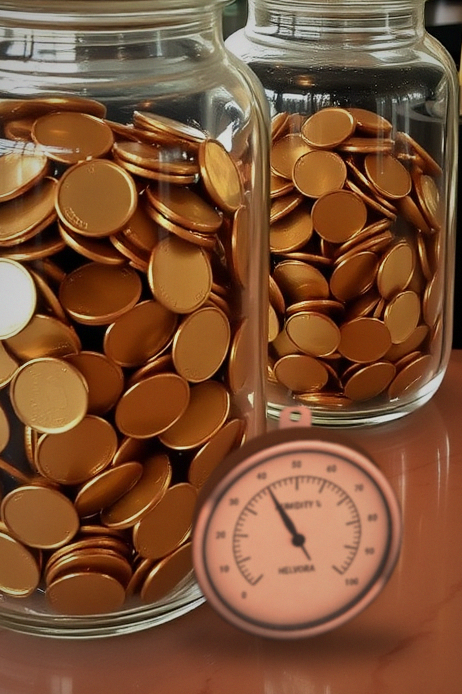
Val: 40
